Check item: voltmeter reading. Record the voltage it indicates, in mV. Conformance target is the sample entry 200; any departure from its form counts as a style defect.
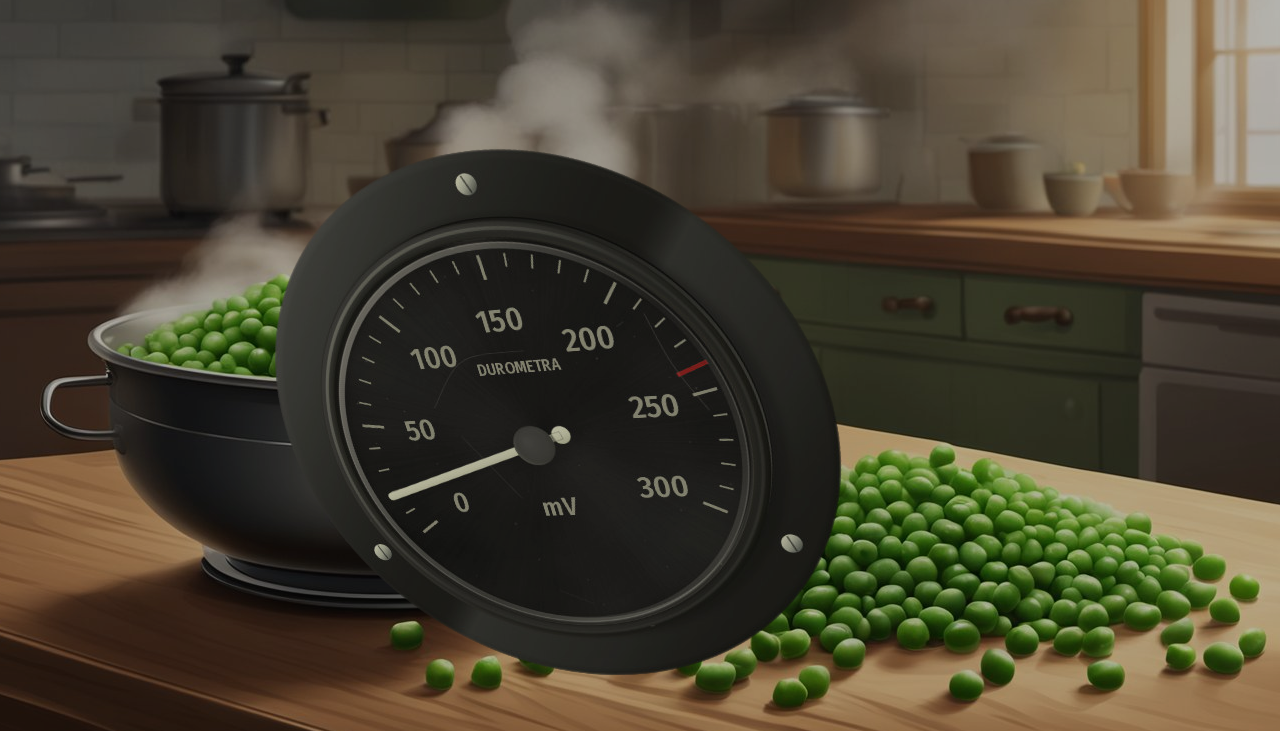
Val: 20
